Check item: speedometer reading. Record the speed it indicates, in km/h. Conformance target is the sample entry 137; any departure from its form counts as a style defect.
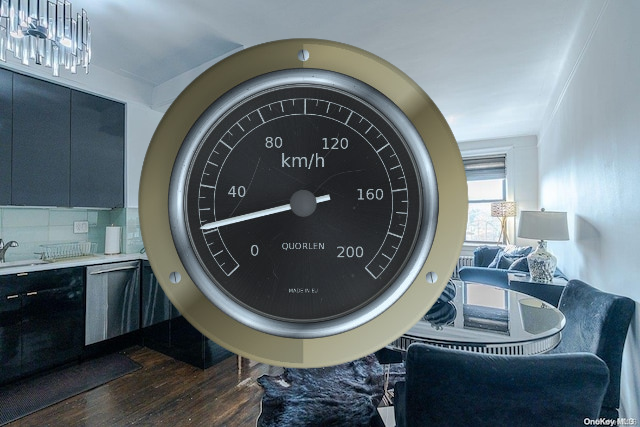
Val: 22.5
